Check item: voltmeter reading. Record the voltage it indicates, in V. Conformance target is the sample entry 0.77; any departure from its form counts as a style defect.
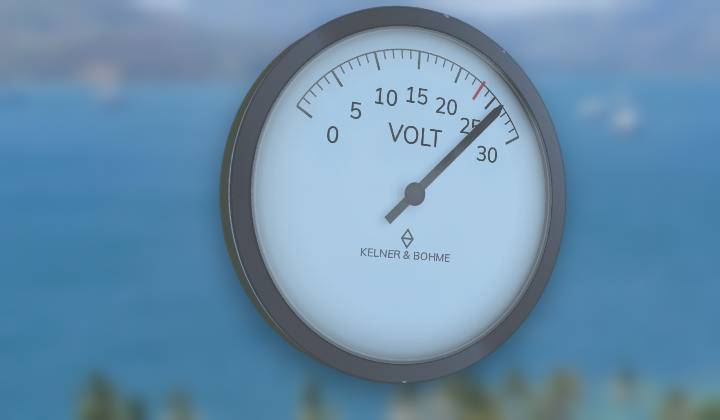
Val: 26
